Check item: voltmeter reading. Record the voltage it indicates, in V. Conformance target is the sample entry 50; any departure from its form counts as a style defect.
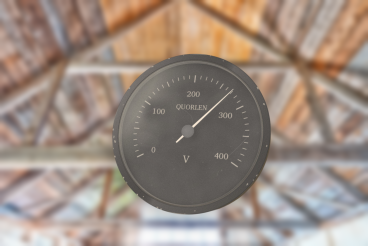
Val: 270
